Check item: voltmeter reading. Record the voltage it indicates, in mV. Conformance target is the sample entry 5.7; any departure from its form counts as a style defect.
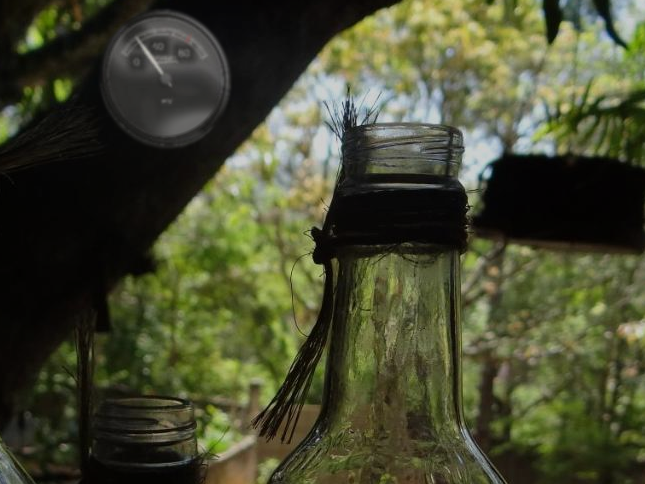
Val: 20
